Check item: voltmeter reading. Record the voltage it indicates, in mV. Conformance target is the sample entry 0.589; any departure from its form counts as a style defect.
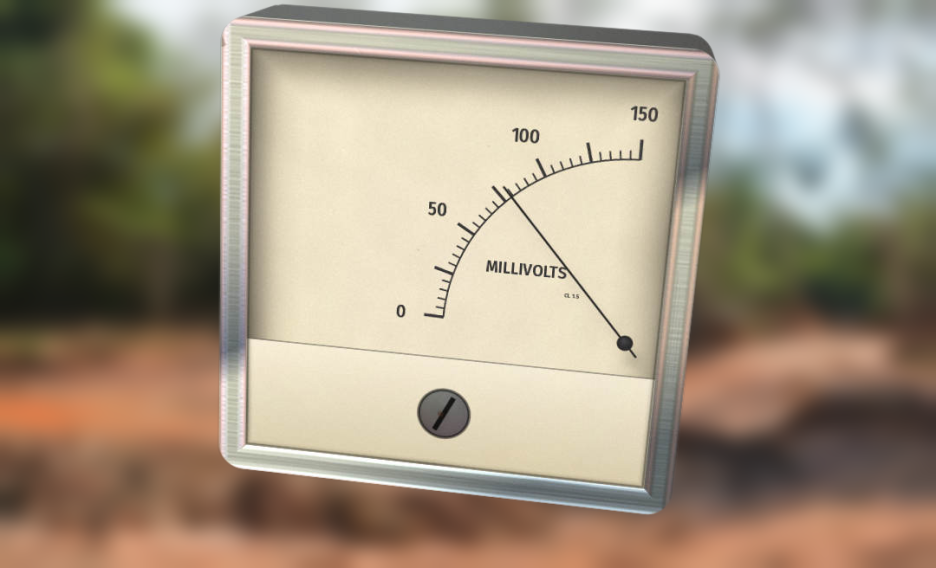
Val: 80
